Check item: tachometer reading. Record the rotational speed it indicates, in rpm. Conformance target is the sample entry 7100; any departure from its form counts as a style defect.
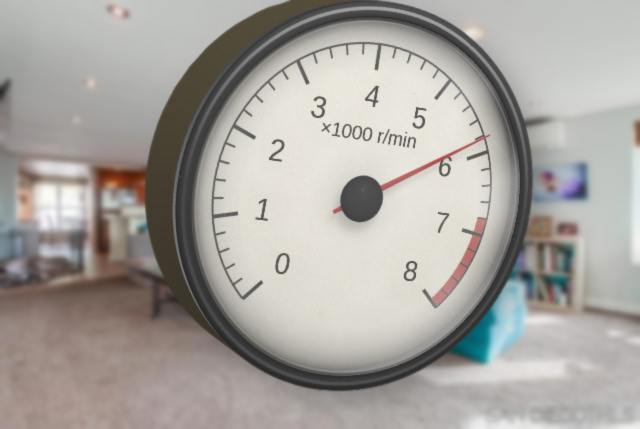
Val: 5800
